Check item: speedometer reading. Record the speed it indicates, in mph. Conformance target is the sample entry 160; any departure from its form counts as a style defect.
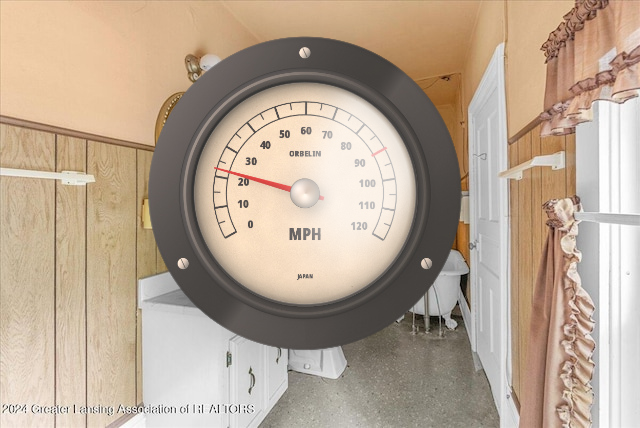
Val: 22.5
